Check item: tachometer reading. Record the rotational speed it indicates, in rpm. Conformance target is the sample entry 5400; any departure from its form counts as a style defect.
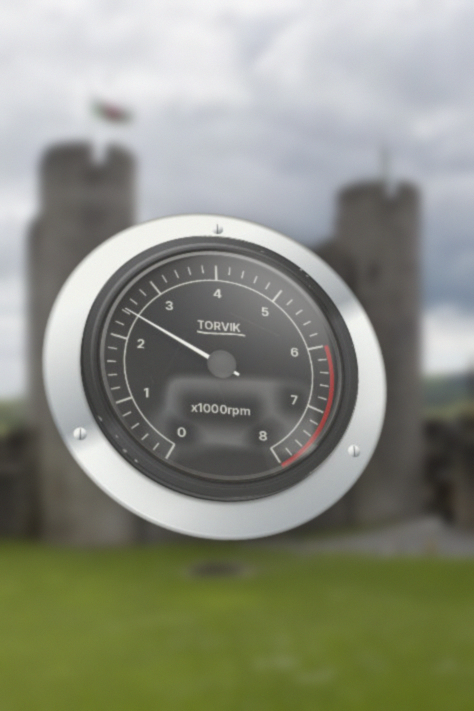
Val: 2400
